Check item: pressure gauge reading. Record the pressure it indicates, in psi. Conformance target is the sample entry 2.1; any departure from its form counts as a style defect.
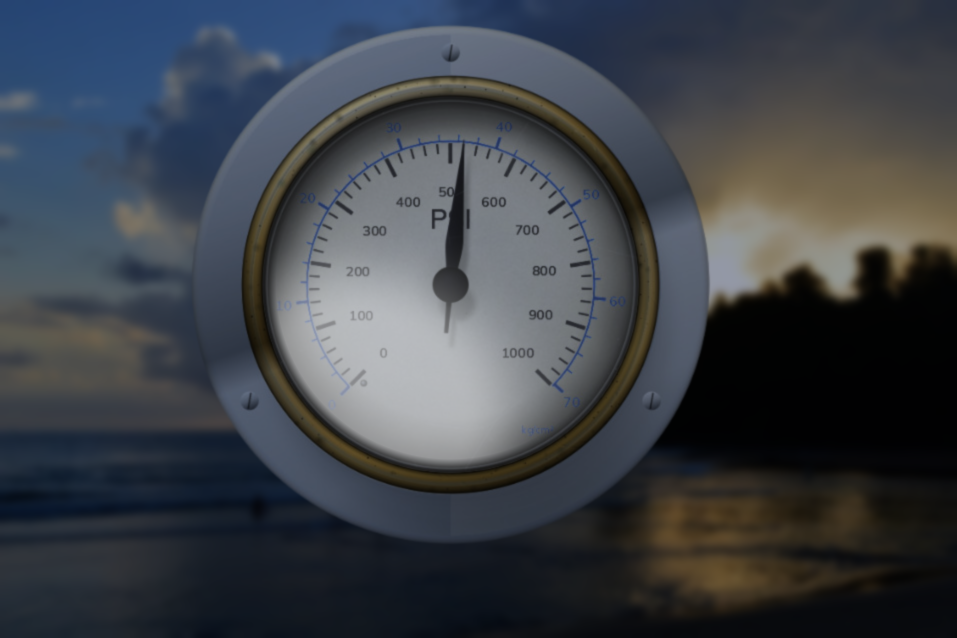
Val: 520
